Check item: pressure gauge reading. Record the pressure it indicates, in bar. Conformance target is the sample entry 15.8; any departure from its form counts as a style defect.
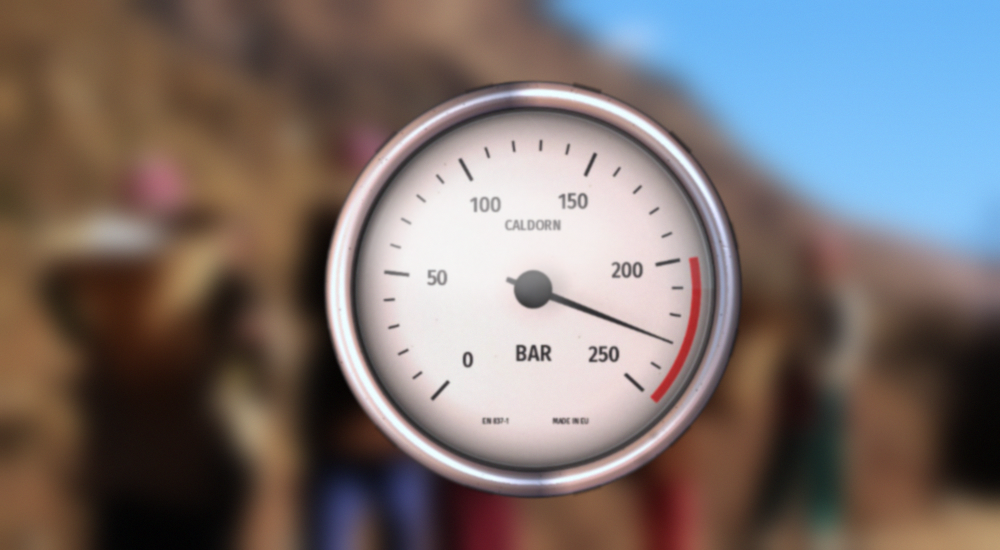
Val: 230
